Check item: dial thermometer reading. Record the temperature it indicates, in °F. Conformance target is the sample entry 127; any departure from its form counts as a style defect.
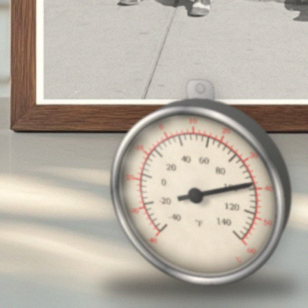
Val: 100
